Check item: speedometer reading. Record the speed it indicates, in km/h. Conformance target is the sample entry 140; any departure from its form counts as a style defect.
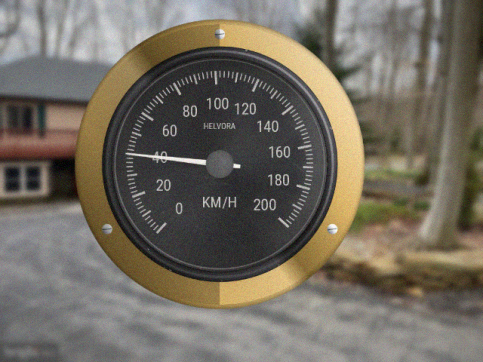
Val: 40
